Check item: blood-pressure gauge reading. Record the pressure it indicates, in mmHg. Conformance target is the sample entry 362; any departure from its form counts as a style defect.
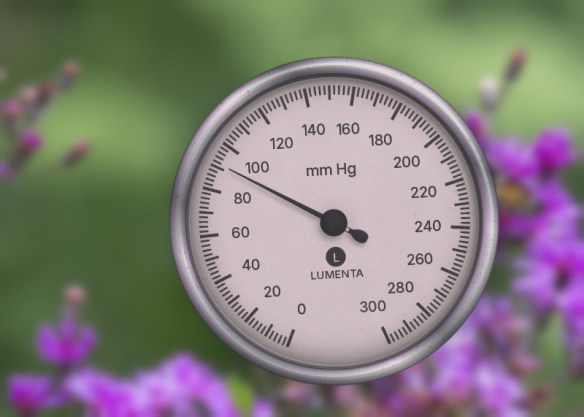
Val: 92
